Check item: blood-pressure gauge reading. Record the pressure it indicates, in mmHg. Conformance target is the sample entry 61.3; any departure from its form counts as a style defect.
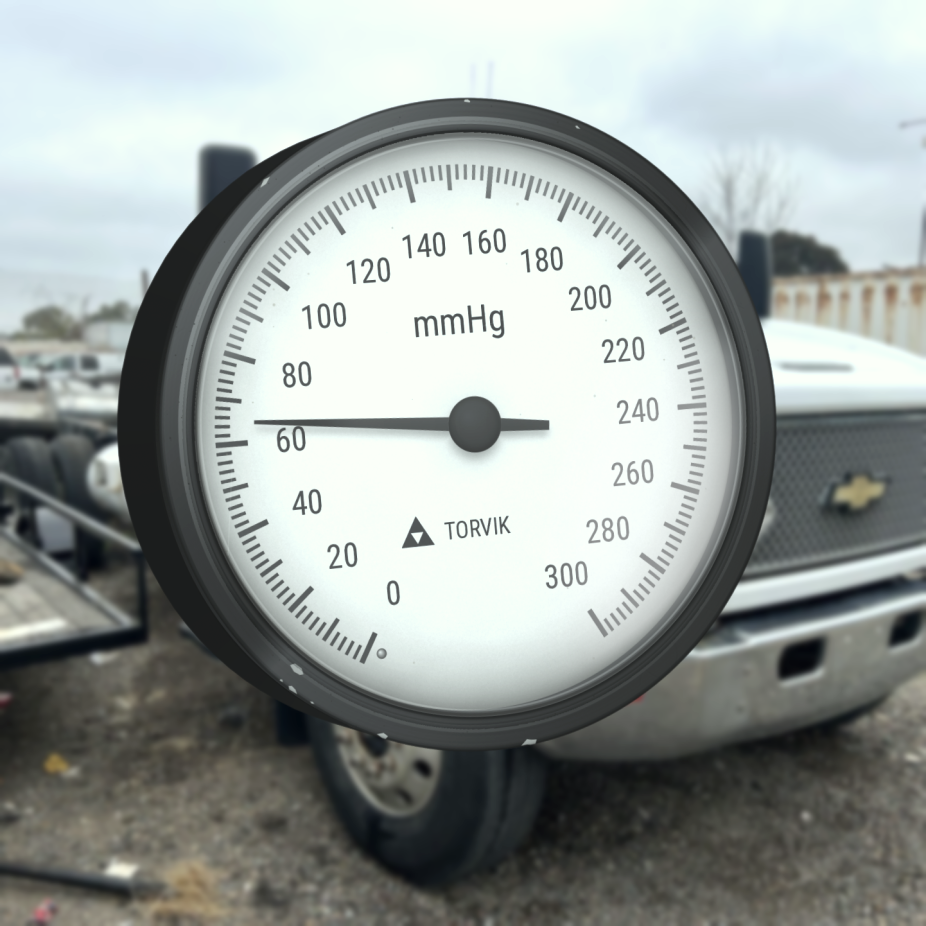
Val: 65
